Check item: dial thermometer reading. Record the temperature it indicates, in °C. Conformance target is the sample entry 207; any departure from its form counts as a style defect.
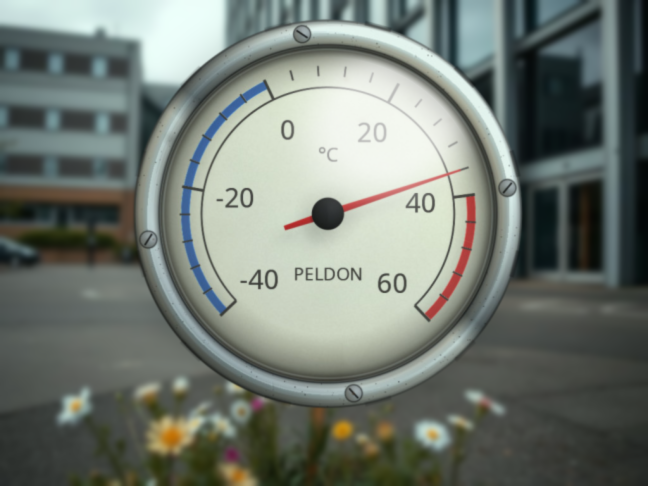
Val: 36
